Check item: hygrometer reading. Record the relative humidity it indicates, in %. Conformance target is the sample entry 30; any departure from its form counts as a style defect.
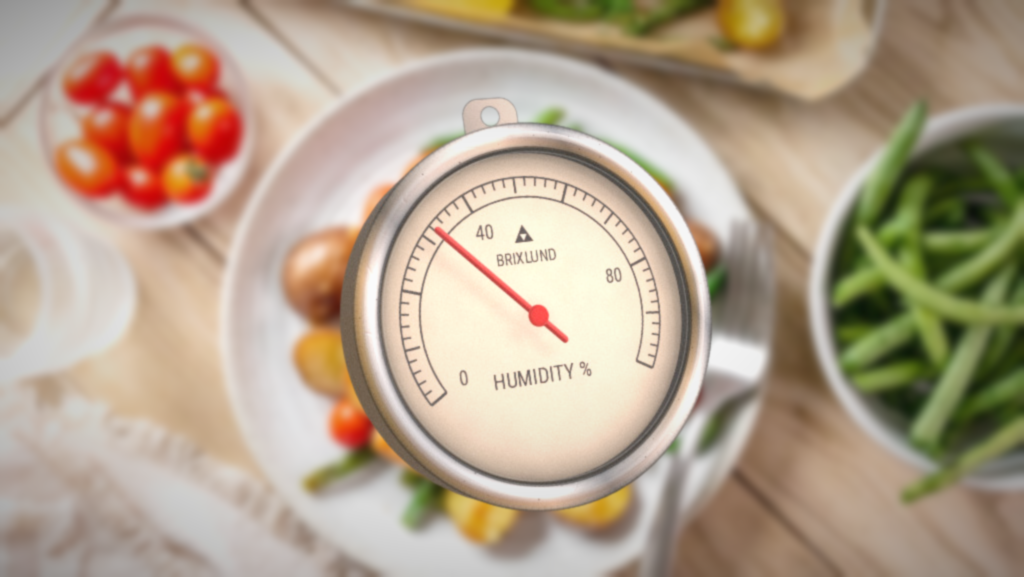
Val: 32
